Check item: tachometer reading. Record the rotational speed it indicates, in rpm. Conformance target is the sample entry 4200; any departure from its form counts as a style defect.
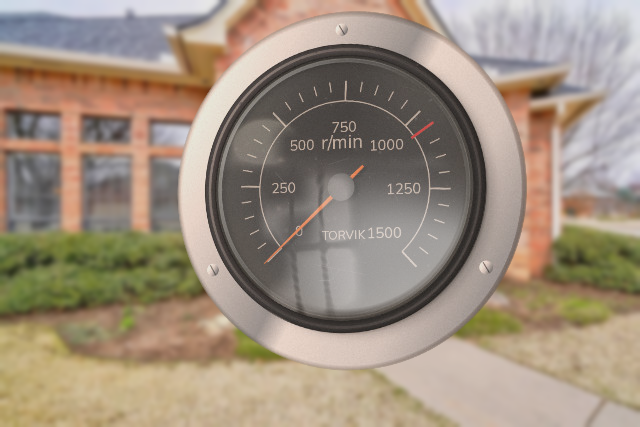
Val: 0
